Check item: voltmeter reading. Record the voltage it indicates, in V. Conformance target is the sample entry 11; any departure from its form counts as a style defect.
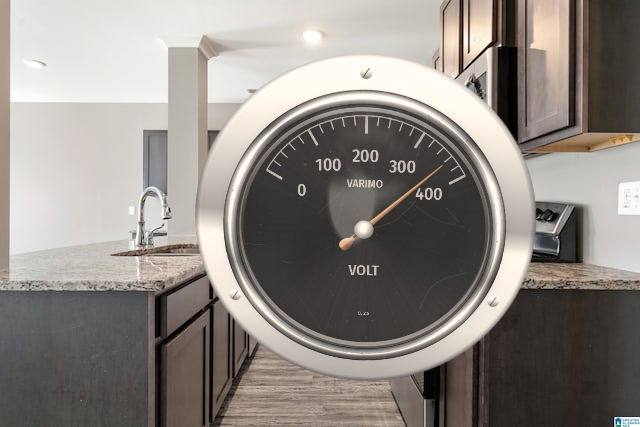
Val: 360
